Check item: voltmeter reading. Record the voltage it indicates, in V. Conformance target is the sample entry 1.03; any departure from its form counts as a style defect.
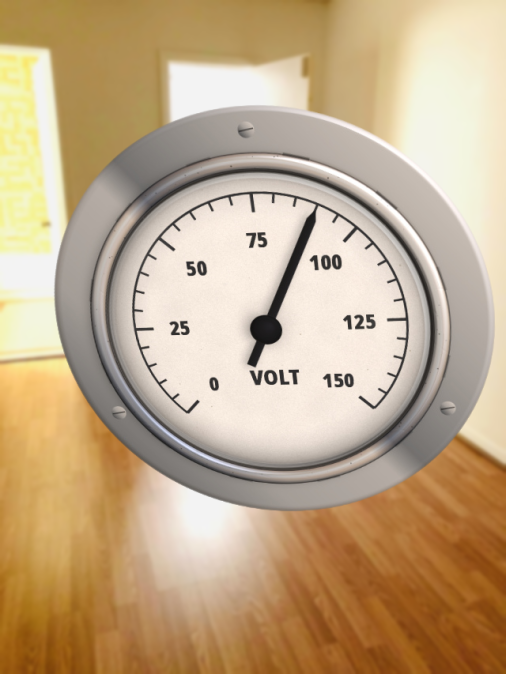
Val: 90
